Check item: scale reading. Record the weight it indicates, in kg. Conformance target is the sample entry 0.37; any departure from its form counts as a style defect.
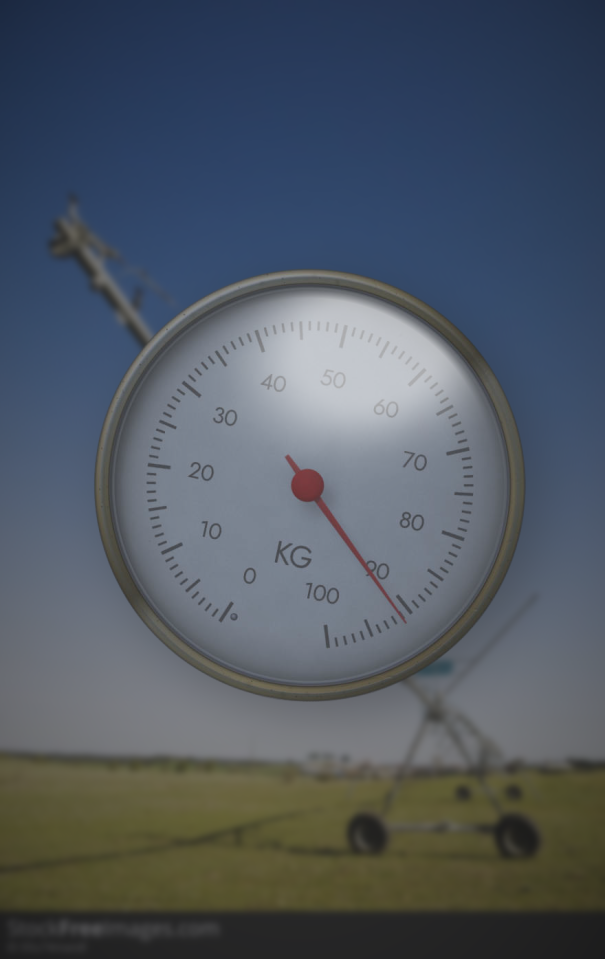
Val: 91
